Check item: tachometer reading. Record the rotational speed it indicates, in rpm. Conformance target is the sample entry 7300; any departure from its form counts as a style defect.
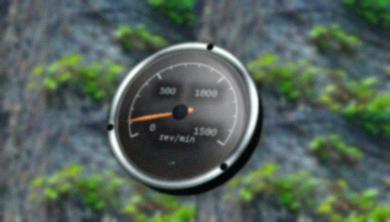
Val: 100
